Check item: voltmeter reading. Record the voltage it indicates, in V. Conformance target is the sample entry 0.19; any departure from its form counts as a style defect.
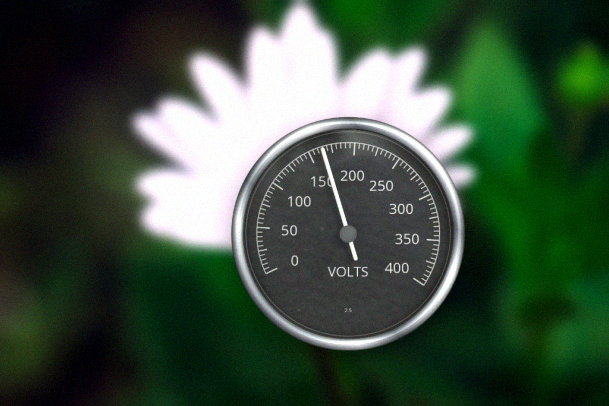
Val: 165
